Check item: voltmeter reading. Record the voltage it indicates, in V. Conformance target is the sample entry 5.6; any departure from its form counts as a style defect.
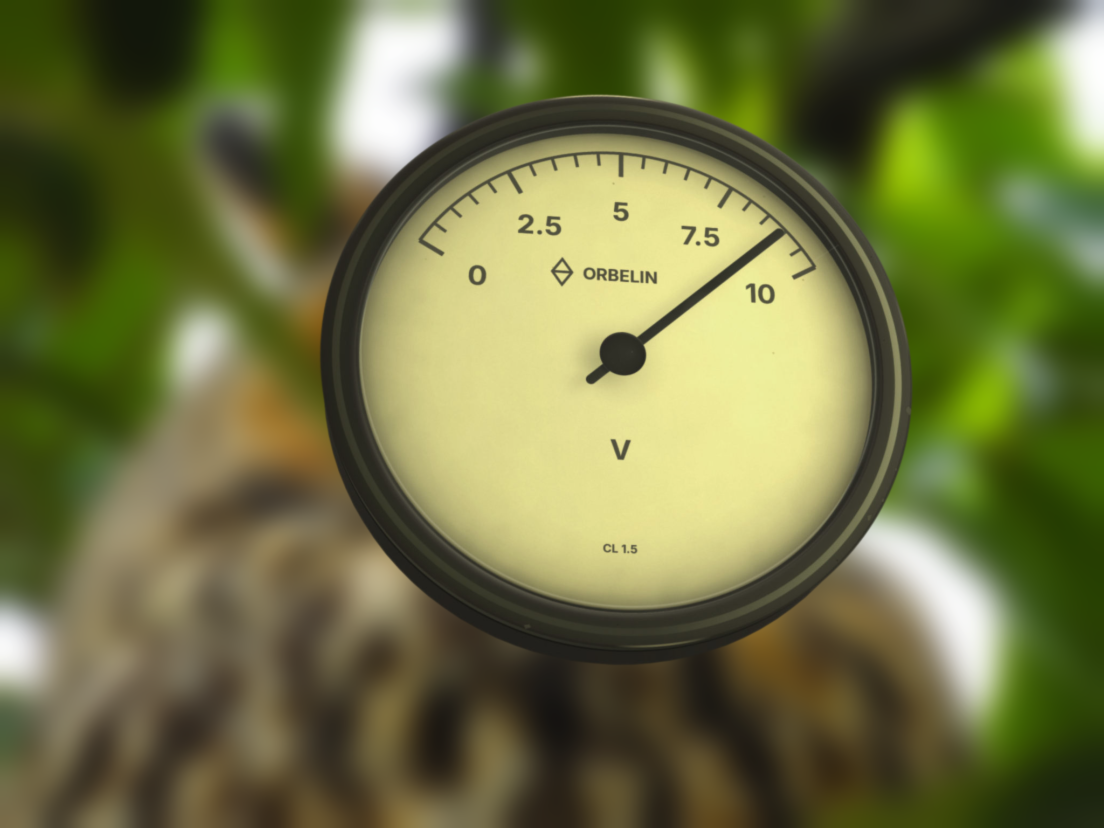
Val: 9
